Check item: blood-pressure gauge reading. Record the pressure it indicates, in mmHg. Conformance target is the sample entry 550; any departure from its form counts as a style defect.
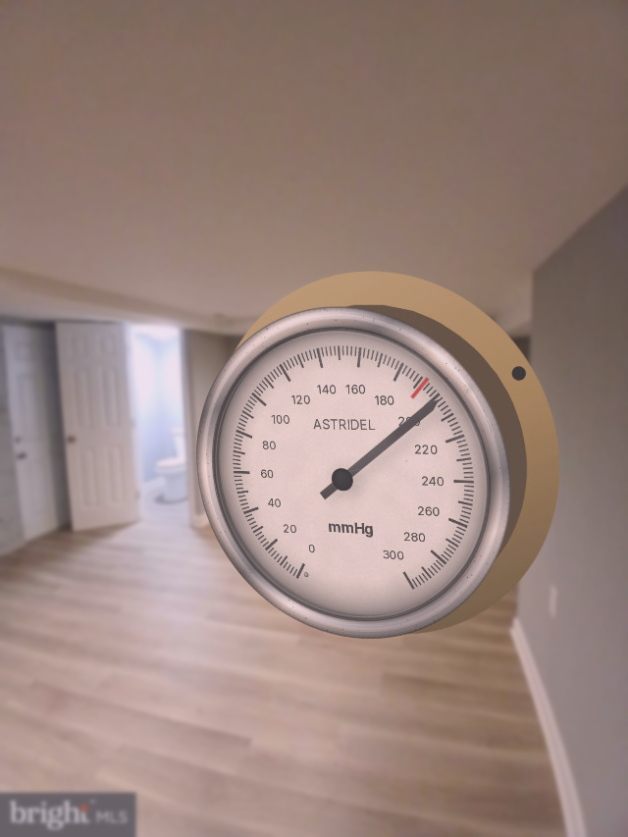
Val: 202
